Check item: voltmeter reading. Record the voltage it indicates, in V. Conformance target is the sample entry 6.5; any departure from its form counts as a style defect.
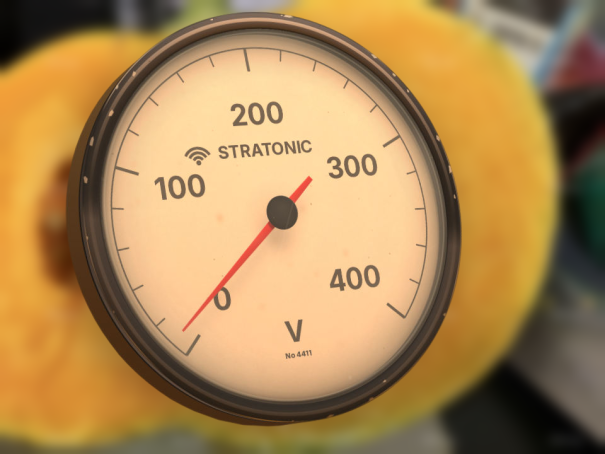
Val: 10
